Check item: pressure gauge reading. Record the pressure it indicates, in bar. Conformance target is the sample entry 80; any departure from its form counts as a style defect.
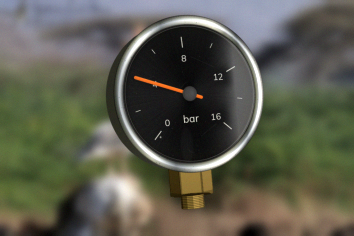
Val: 4
